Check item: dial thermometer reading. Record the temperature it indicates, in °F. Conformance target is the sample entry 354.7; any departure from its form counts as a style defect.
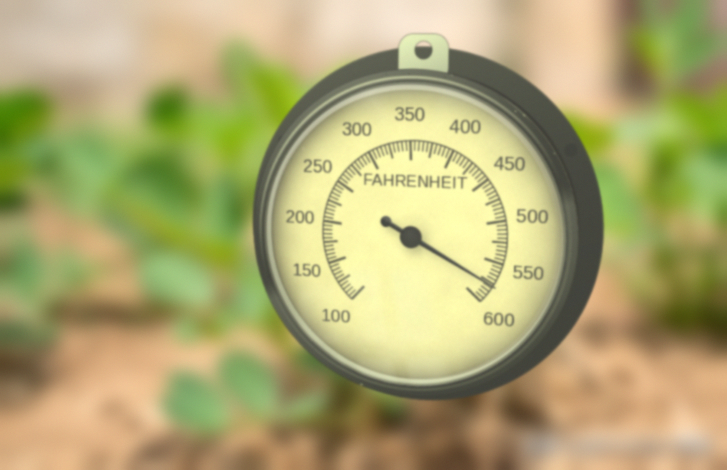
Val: 575
